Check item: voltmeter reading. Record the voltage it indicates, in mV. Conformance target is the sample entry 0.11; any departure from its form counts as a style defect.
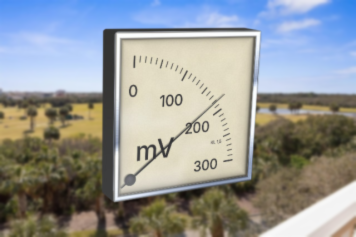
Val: 180
